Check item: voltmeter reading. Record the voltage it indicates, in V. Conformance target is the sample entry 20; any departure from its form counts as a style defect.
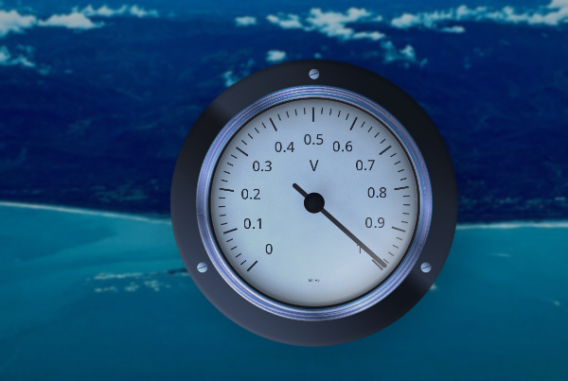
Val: 0.99
